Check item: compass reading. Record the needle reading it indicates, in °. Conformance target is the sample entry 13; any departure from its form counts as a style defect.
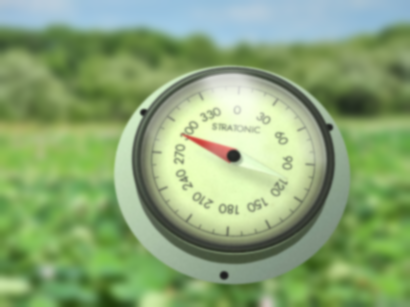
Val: 290
